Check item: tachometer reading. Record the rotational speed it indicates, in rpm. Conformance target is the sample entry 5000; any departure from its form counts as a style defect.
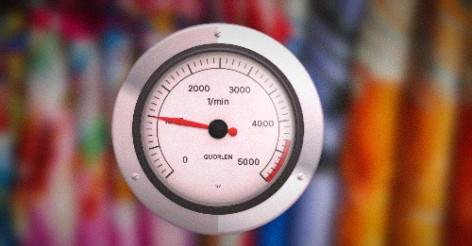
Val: 1000
